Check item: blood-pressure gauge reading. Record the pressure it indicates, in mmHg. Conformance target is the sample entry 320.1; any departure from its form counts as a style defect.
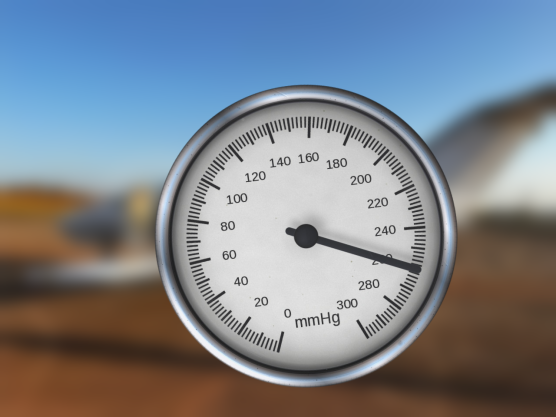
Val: 260
